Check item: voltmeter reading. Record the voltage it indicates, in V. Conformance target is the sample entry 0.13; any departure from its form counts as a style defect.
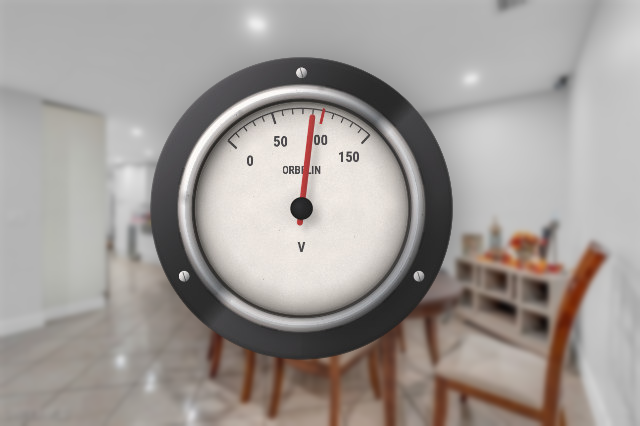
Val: 90
